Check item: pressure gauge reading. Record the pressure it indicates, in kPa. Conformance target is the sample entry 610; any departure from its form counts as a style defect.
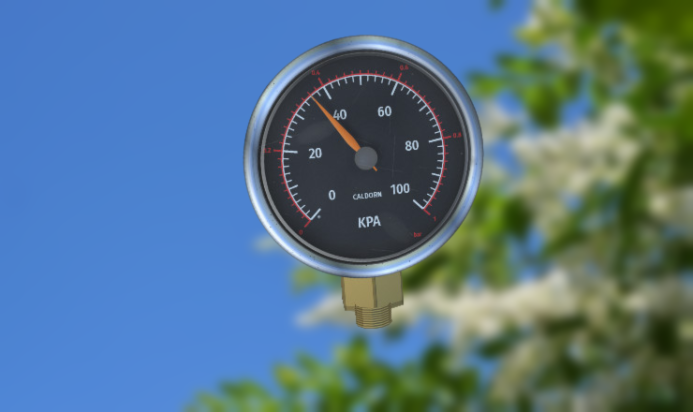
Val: 36
